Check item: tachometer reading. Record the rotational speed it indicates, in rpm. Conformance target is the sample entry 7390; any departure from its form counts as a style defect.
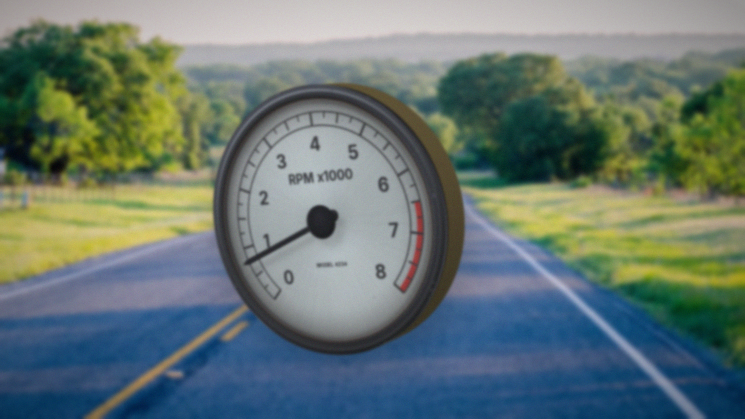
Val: 750
